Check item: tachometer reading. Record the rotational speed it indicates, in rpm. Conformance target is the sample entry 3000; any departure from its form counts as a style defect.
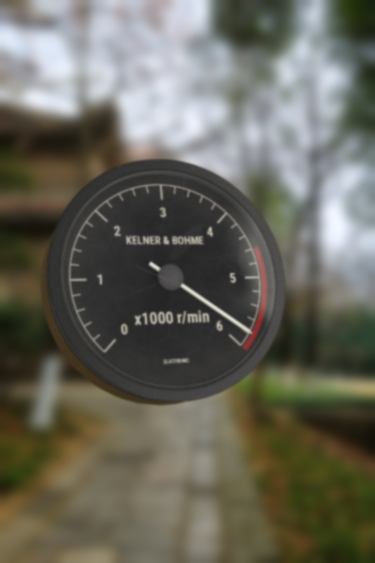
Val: 5800
